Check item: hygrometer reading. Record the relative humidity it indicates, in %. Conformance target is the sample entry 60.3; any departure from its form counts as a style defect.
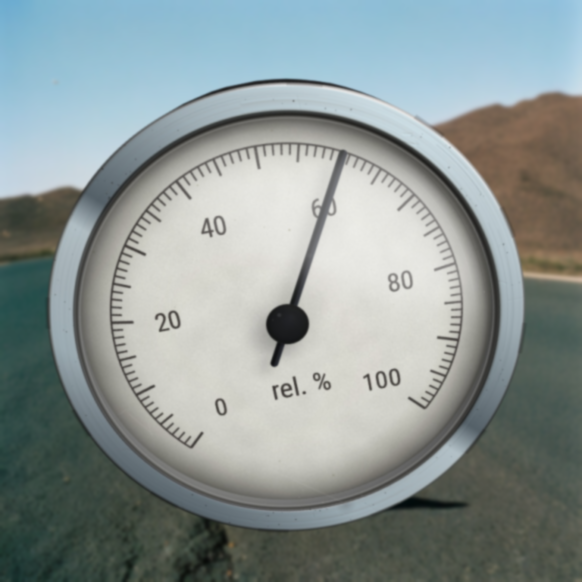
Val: 60
